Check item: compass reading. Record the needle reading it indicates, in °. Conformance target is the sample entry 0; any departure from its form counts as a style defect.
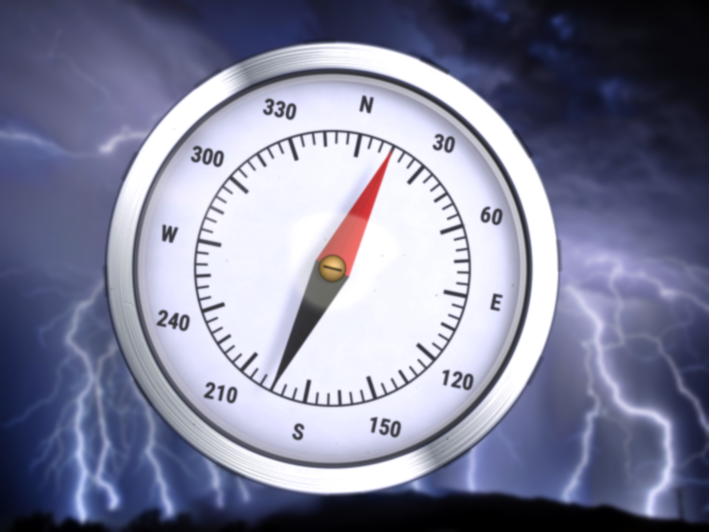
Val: 15
